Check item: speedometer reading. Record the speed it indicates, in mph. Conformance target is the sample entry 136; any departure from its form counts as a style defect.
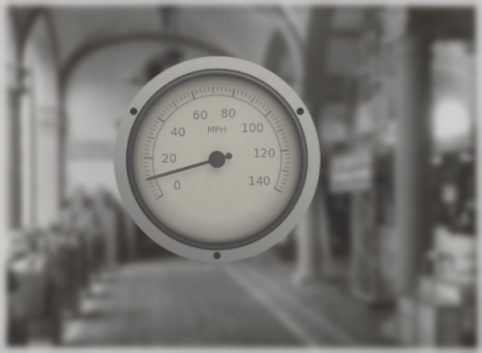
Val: 10
